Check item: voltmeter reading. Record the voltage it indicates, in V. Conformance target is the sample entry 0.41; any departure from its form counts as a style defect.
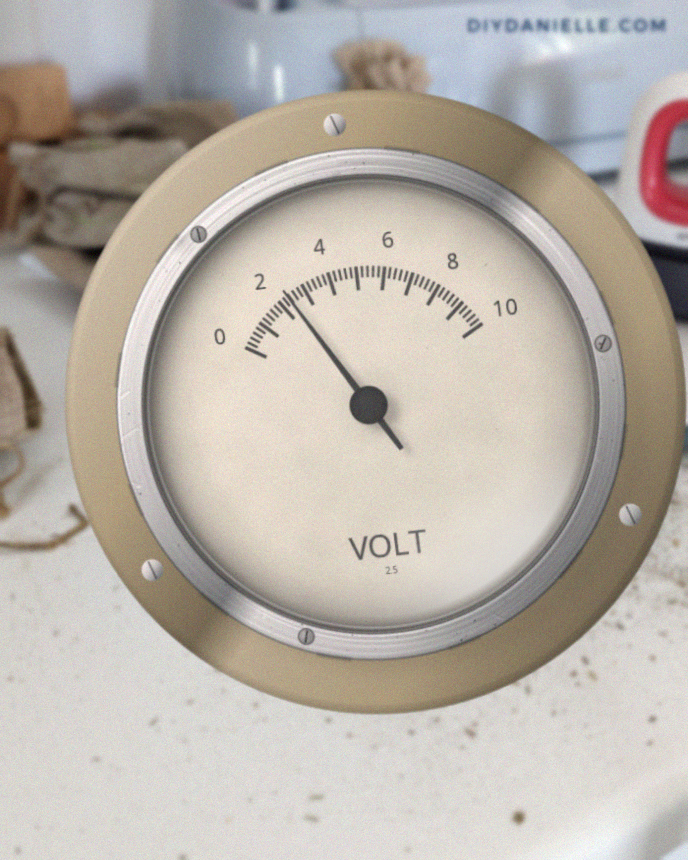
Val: 2.4
